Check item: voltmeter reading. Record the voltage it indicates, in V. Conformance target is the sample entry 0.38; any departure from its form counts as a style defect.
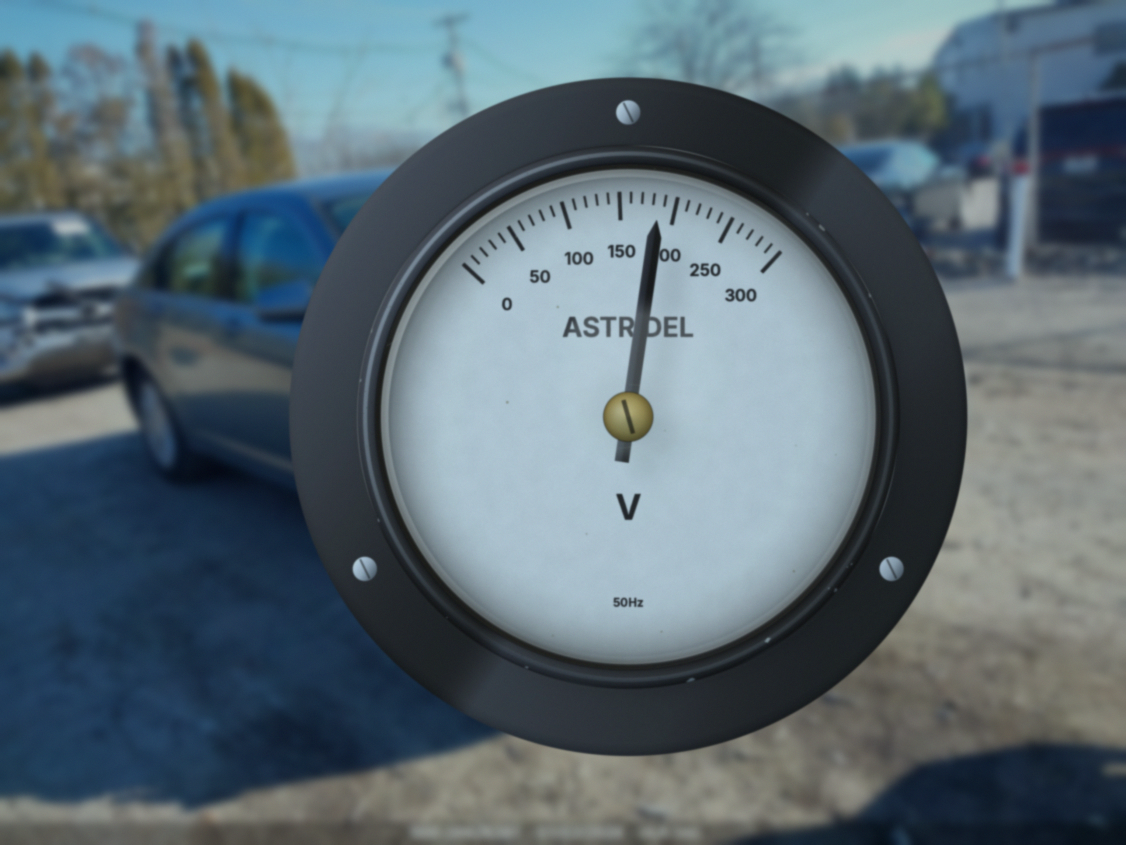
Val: 185
